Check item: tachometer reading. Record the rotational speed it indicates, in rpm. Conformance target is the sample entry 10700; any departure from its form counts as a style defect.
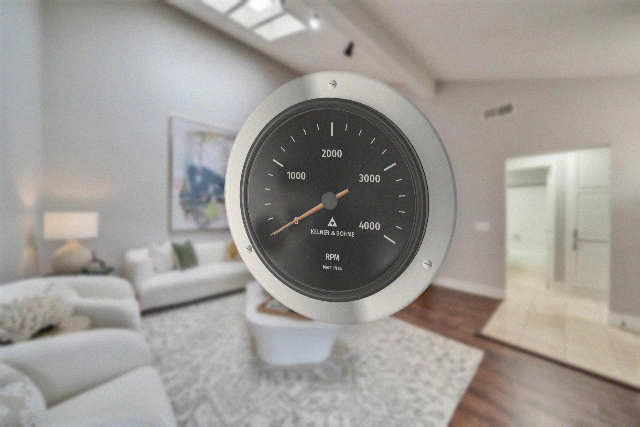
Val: 0
